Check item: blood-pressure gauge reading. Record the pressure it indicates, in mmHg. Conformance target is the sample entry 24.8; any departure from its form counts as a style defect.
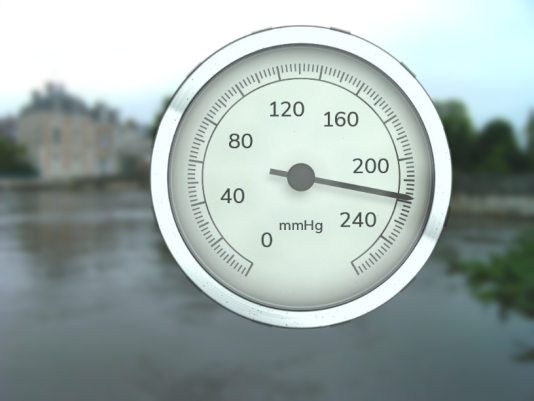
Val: 218
